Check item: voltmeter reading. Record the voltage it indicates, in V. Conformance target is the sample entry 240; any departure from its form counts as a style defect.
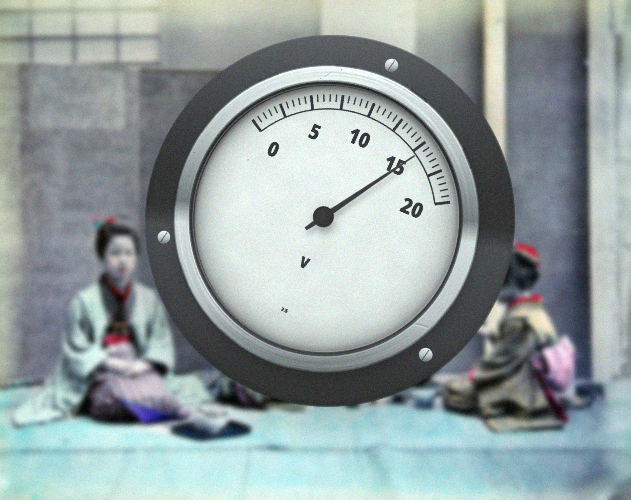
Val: 15.5
